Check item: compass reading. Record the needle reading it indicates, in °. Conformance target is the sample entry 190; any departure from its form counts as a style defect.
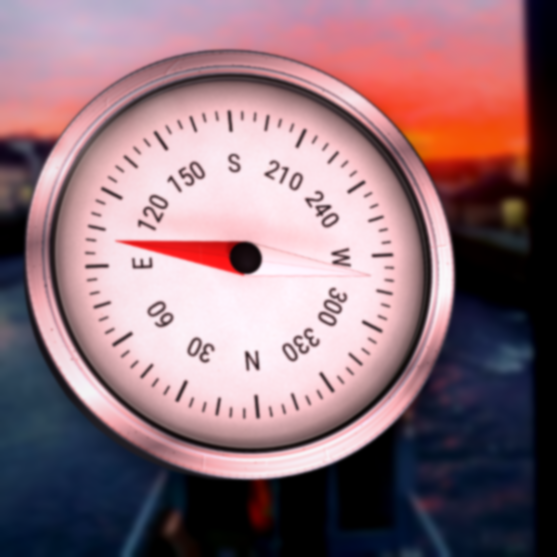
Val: 100
